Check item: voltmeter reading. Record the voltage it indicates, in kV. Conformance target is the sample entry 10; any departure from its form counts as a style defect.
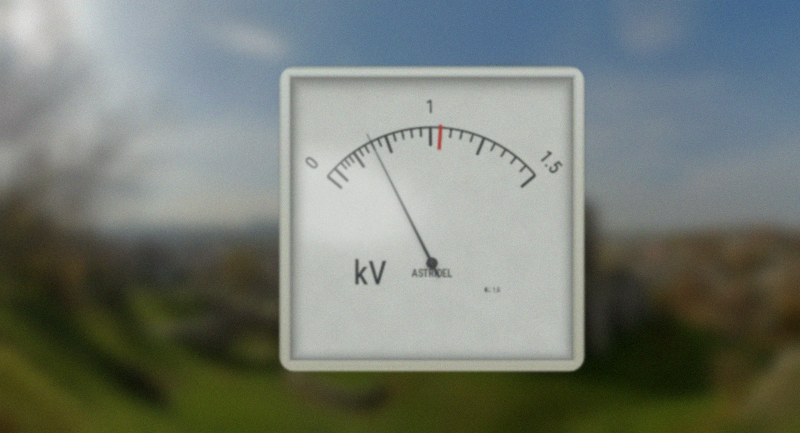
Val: 0.65
